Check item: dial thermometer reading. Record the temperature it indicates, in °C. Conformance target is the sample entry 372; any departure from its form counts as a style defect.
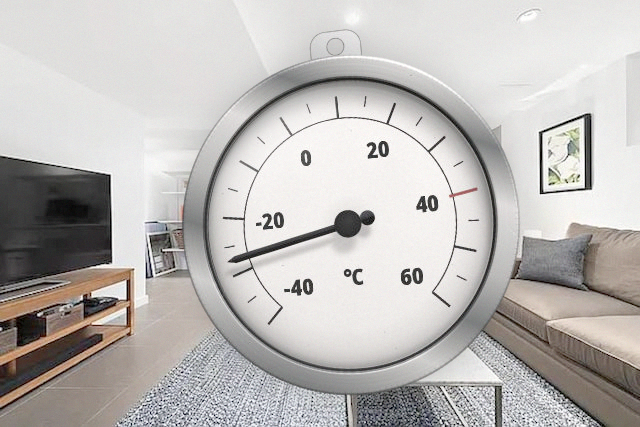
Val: -27.5
